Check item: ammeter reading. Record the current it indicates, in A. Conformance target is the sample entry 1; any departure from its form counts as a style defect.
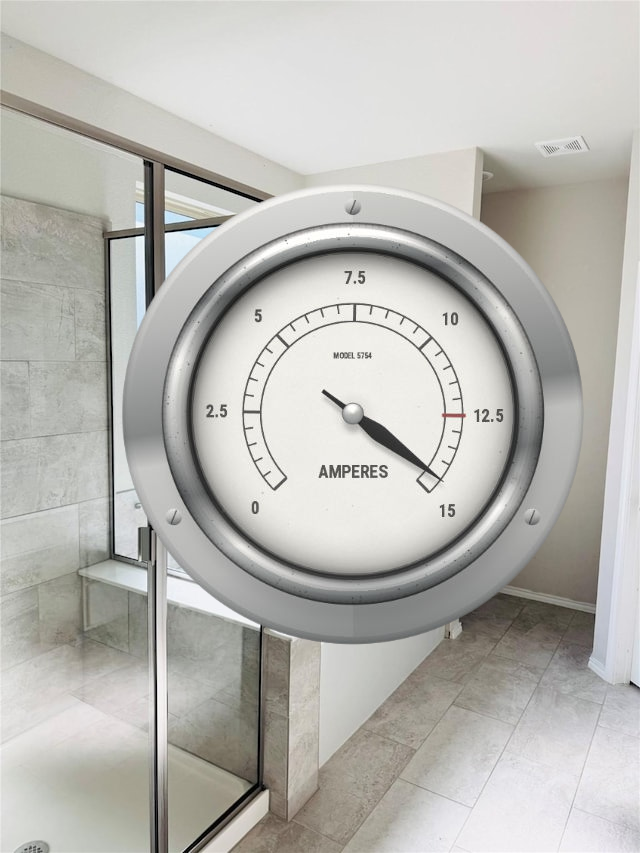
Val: 14.5
